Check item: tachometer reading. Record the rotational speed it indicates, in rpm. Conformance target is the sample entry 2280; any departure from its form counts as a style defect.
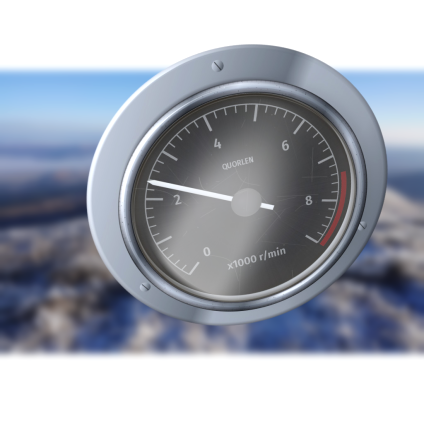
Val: 2400
